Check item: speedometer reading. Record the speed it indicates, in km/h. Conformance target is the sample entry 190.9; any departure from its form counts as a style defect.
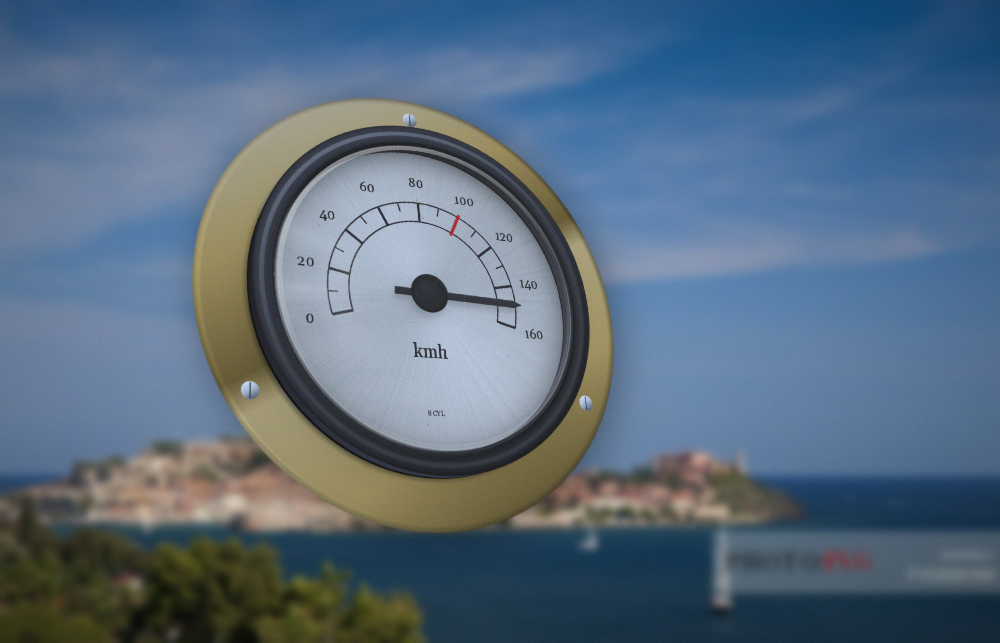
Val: 150
